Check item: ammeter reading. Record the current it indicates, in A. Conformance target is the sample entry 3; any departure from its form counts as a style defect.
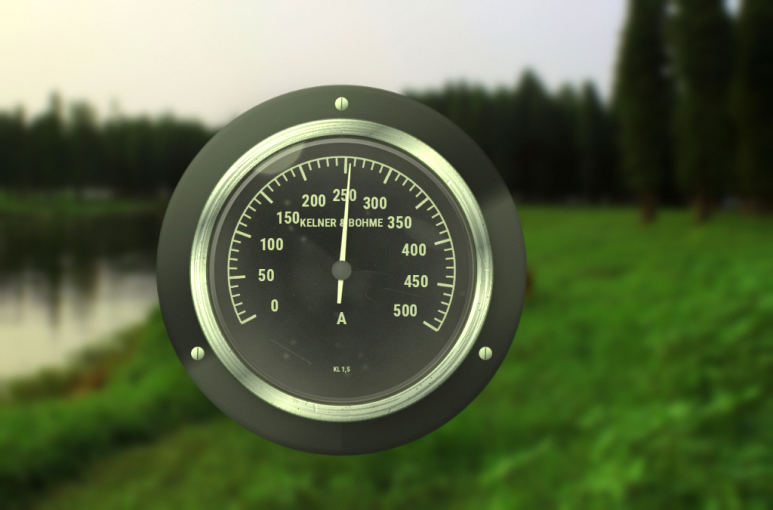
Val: 255
